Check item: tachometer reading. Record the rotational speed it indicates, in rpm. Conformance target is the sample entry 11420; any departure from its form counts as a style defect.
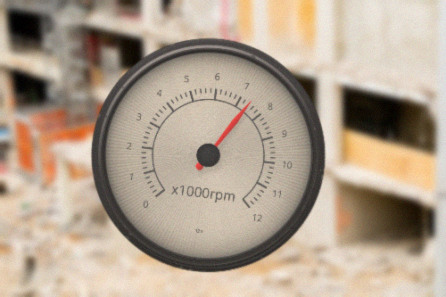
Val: 7400
